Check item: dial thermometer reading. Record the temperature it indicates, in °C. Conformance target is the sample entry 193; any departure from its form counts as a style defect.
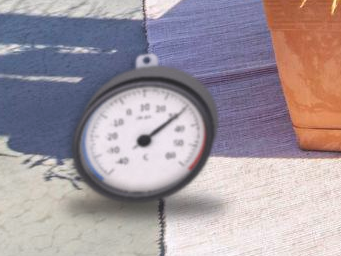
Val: 30
